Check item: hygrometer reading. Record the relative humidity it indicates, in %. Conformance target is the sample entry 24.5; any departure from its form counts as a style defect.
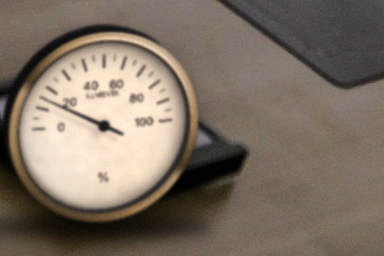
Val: 15
